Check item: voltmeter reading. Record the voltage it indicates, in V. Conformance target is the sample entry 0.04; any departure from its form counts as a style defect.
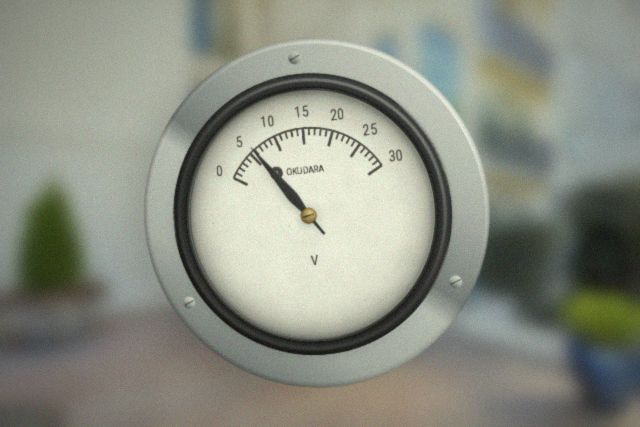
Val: 6
